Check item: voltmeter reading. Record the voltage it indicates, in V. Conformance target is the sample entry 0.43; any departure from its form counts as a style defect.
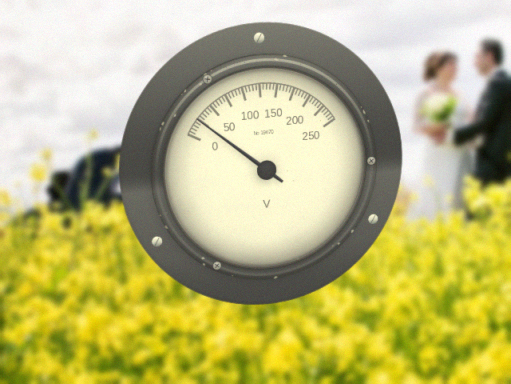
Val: 25
